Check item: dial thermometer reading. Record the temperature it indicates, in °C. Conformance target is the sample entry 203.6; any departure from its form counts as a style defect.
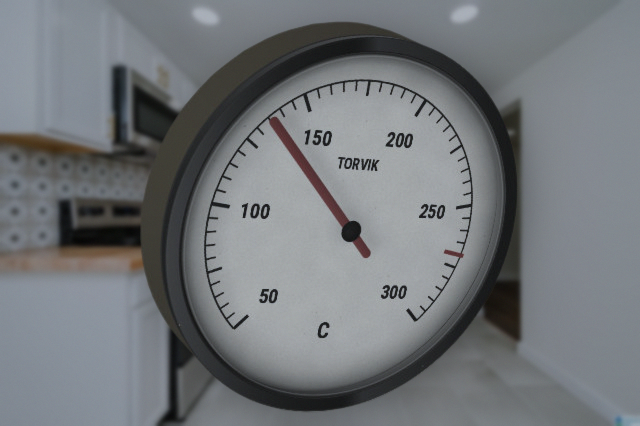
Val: 135
